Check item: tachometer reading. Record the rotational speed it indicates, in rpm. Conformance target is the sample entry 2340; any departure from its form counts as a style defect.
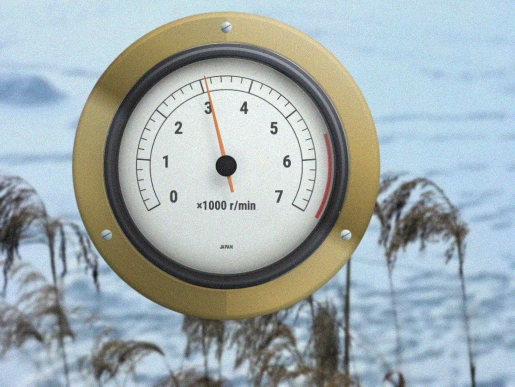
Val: 3100
